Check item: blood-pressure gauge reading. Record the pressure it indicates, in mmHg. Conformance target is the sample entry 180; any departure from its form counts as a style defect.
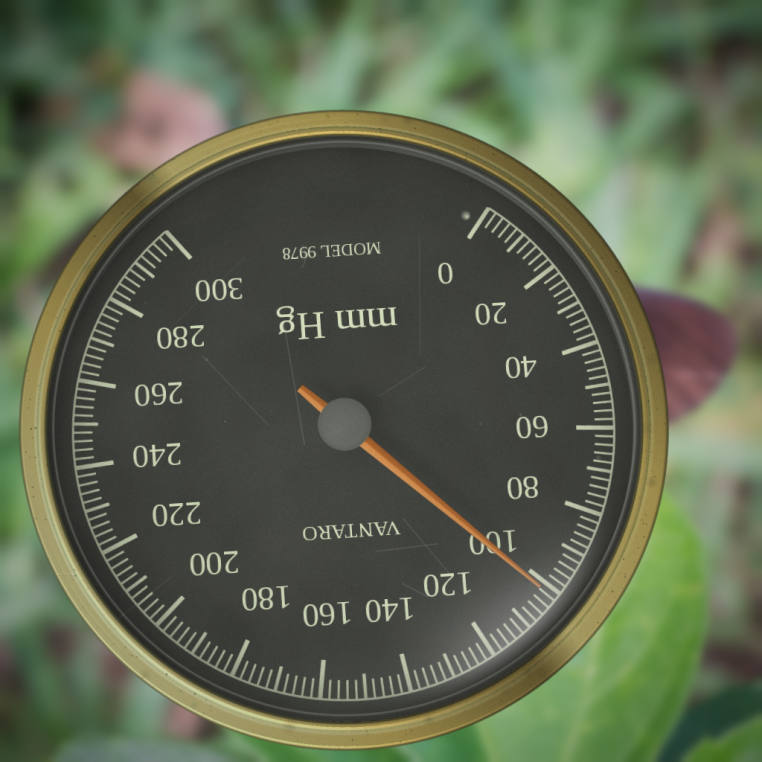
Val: 102
